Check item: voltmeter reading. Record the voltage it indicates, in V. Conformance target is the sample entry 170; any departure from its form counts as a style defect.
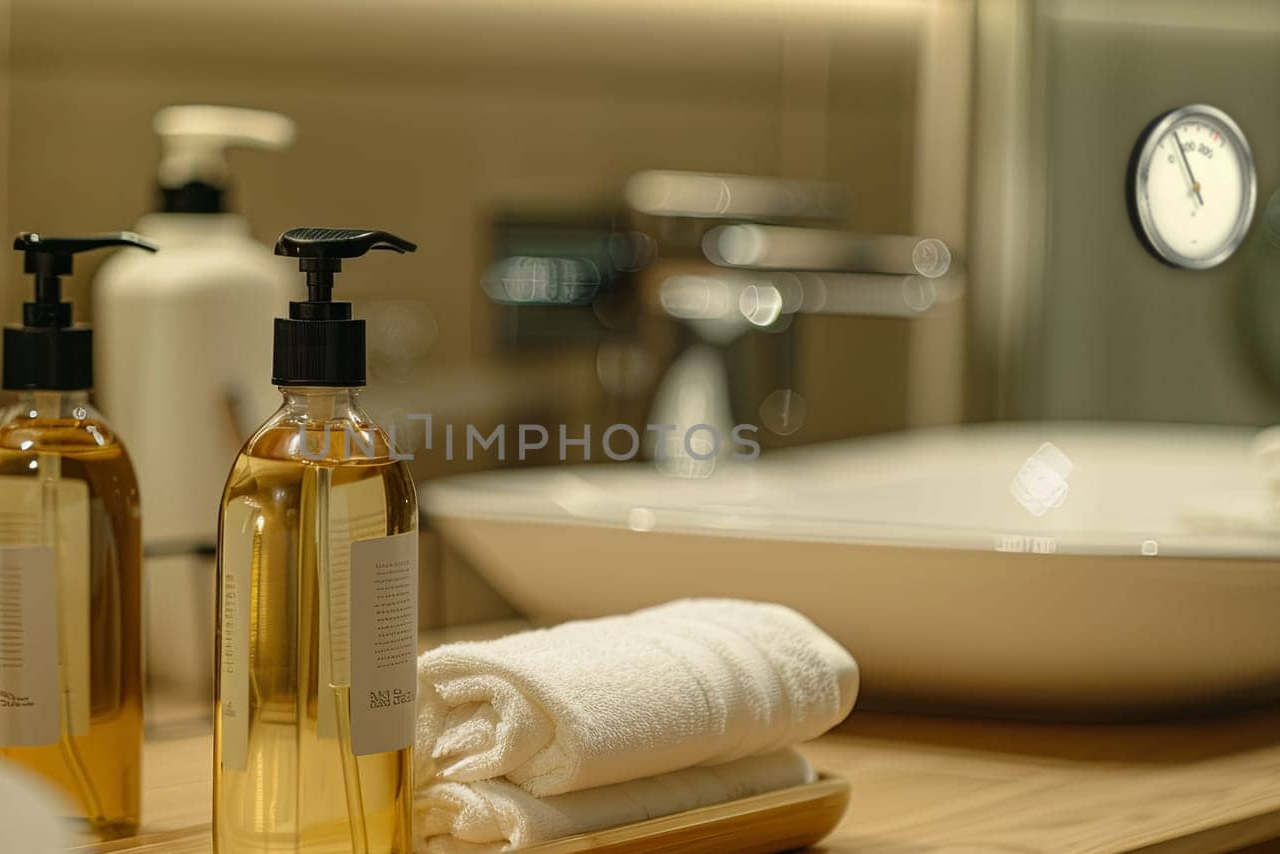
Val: 50
